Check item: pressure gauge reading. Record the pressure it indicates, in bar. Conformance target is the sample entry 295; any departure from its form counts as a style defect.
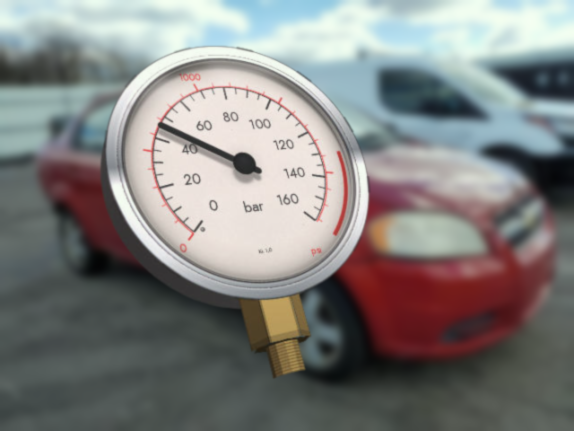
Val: 45
